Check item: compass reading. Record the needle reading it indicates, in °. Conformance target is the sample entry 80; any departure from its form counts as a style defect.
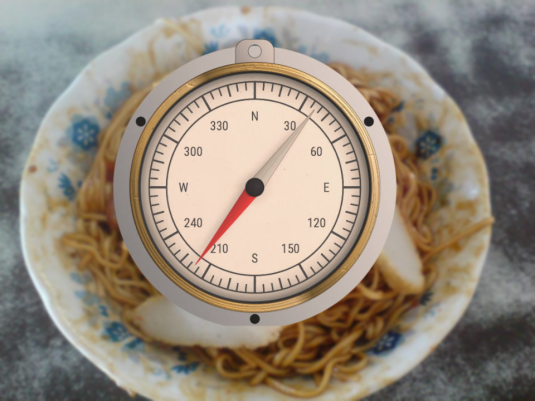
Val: 217.5
